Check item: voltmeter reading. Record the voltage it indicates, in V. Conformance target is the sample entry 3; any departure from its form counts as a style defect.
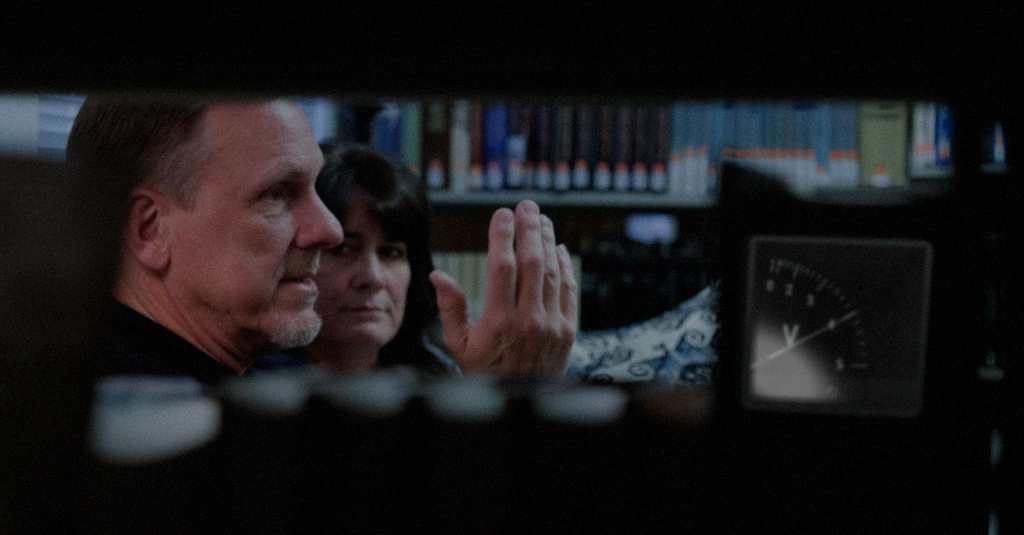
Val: 4
